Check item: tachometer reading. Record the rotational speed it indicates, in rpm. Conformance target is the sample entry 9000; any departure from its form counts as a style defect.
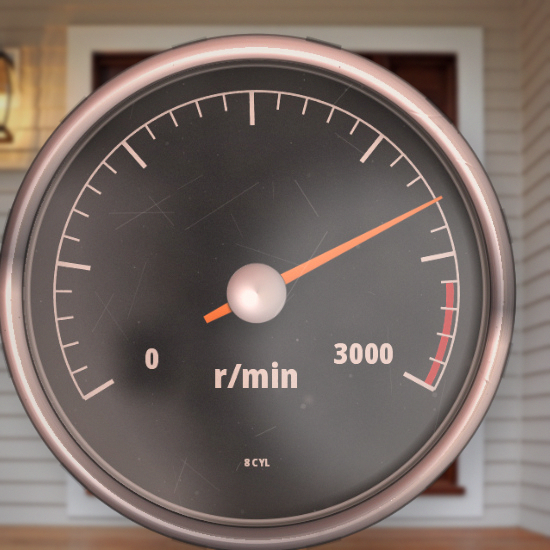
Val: 2300
